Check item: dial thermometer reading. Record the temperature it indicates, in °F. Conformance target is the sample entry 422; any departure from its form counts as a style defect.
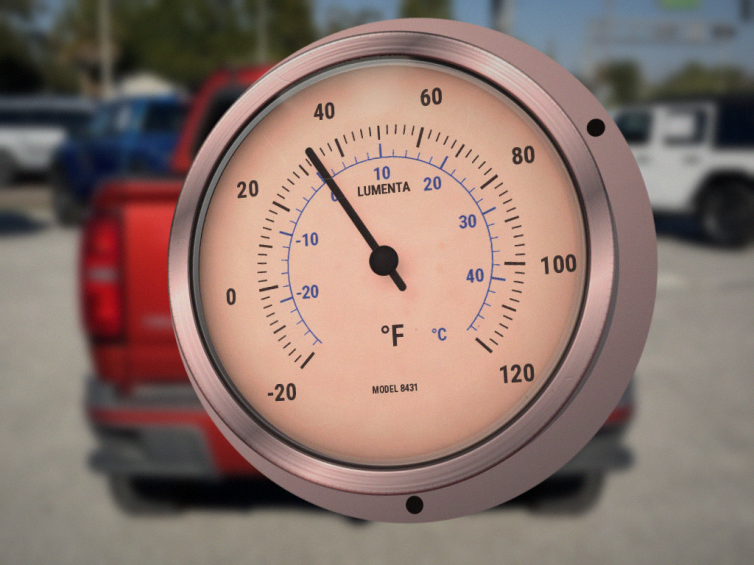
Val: 34
